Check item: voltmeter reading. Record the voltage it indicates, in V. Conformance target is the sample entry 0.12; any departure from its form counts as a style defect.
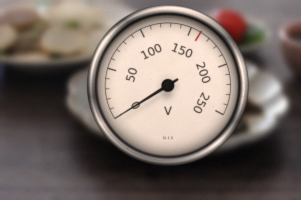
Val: 0
